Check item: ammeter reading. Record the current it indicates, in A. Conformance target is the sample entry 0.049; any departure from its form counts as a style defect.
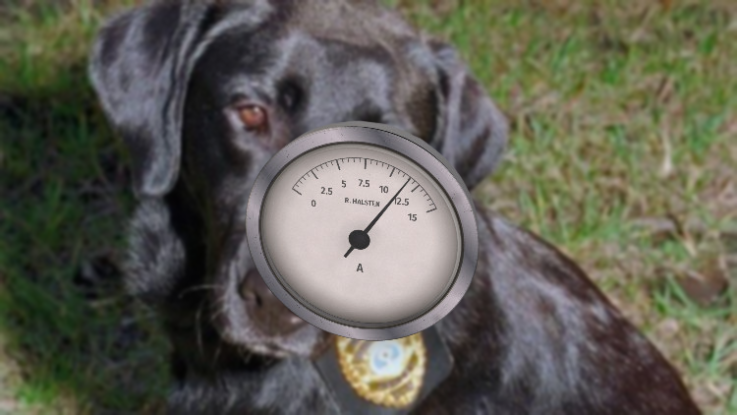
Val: 11.5
